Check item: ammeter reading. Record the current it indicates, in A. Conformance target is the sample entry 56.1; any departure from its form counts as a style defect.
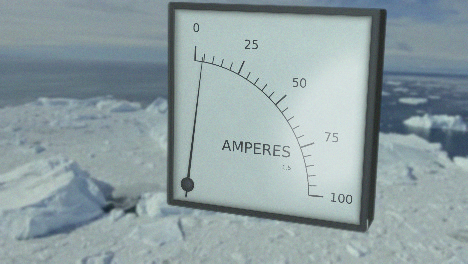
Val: 5
